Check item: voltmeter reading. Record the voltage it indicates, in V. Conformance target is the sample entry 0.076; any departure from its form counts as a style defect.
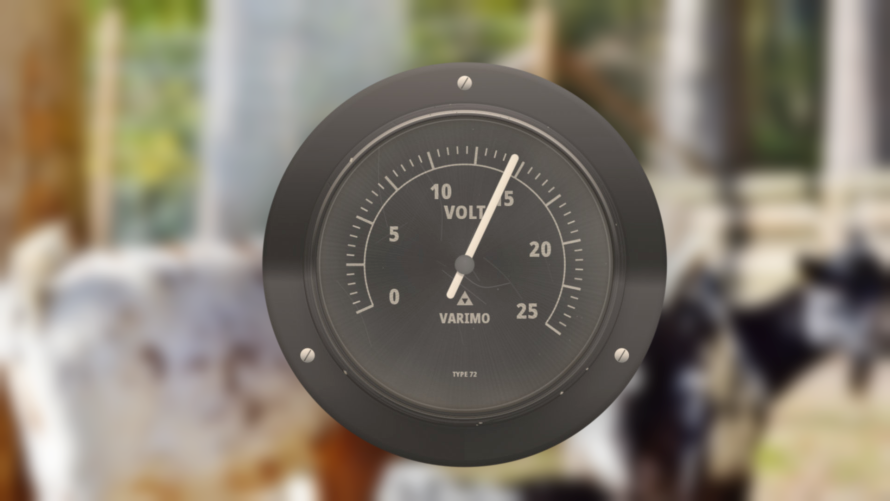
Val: 14.5
